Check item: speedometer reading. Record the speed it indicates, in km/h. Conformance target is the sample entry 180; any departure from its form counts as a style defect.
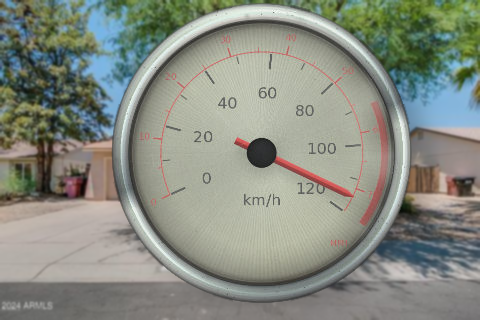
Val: 115
